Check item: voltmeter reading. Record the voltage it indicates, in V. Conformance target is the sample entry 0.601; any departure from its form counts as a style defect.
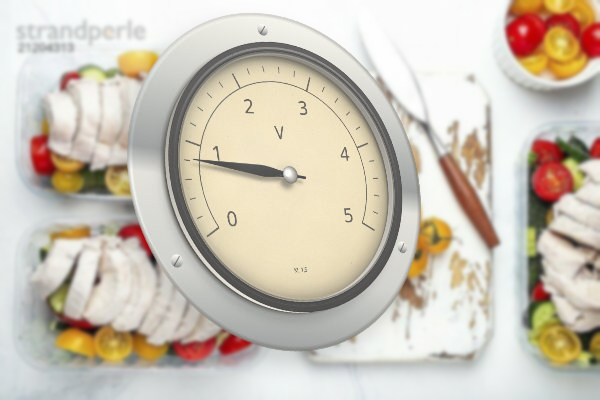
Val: 0.8
